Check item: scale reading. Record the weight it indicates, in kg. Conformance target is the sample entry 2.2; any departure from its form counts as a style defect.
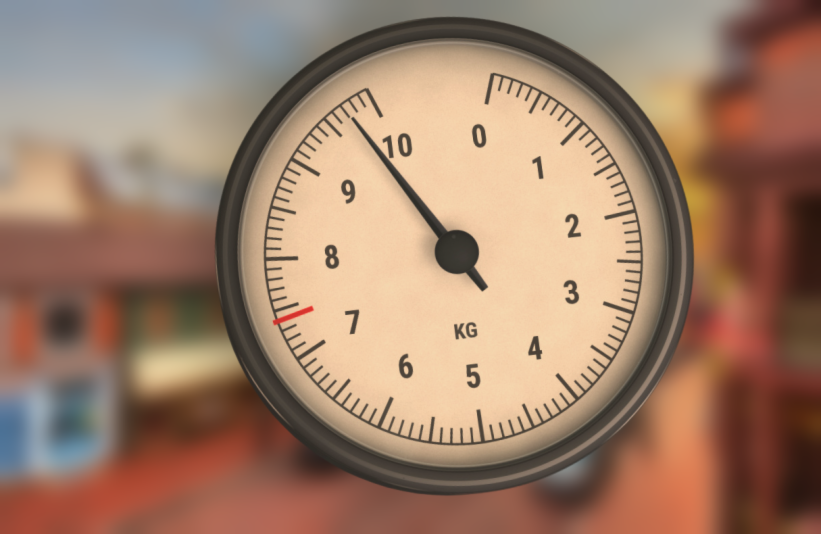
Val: 9.7
